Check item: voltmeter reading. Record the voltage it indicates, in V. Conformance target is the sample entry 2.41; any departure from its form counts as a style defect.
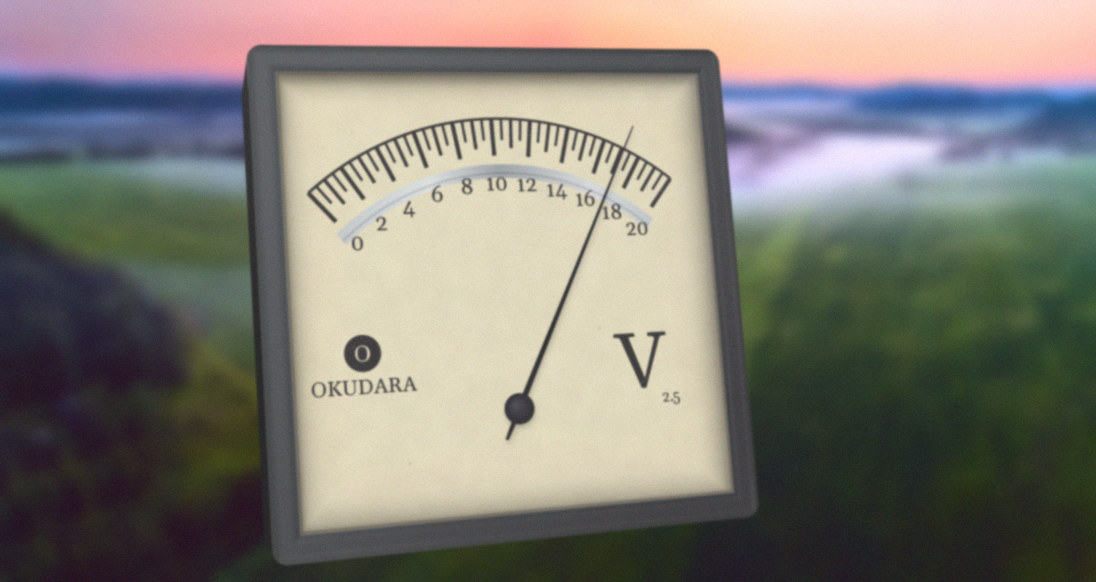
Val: 17
